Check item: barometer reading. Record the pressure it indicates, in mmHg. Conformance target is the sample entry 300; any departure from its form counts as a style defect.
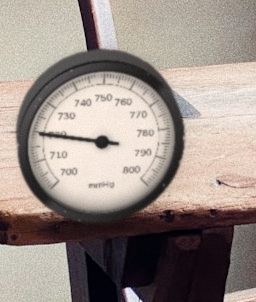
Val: 720
